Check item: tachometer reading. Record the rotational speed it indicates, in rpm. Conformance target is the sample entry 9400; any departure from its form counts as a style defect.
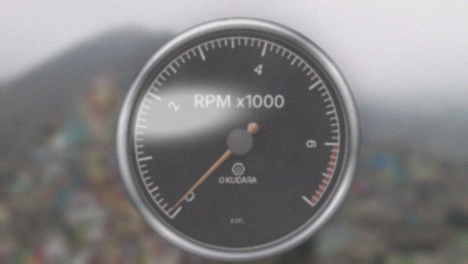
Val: 100
